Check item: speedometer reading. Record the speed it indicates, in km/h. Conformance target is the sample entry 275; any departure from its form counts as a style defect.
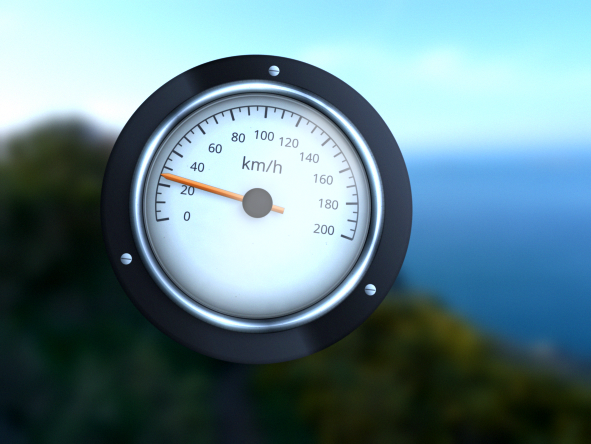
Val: 25
